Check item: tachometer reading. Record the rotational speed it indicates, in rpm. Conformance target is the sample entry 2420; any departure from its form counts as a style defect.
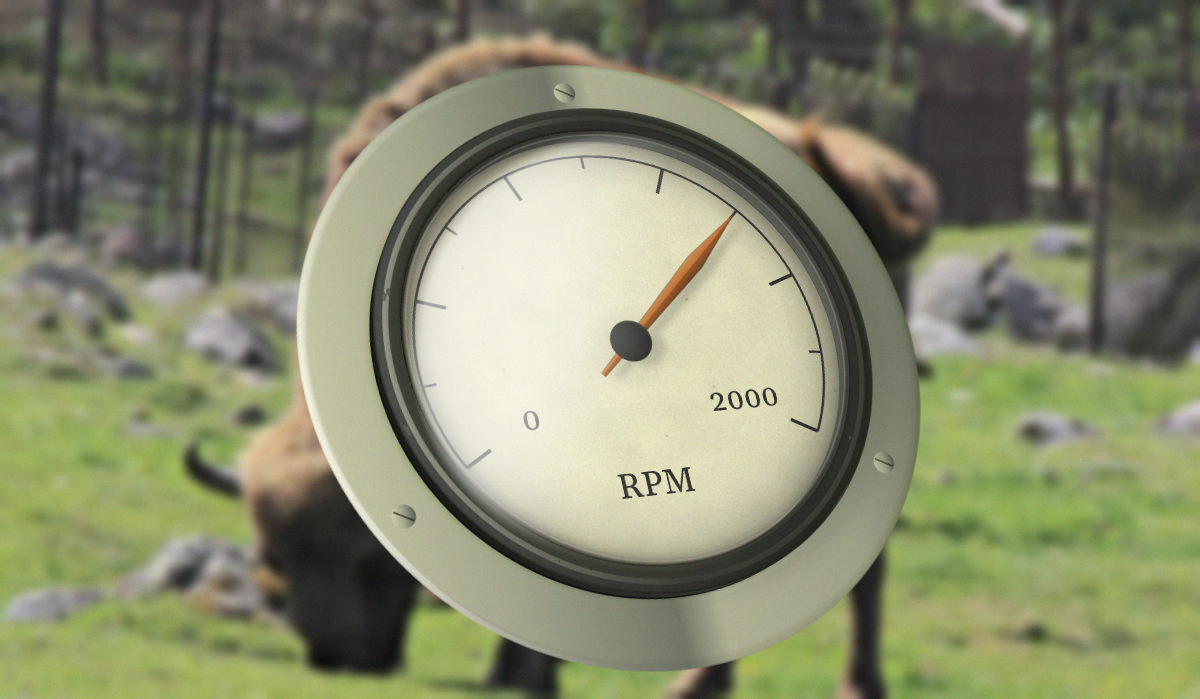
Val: 1400
